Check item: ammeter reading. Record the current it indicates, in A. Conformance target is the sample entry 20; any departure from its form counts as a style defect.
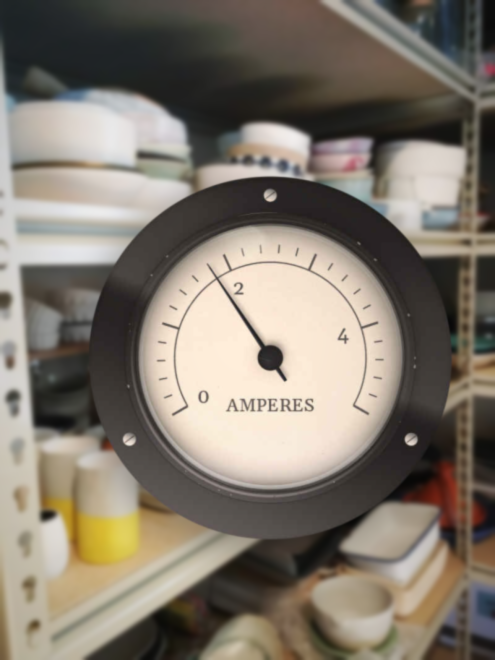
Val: 1.8
